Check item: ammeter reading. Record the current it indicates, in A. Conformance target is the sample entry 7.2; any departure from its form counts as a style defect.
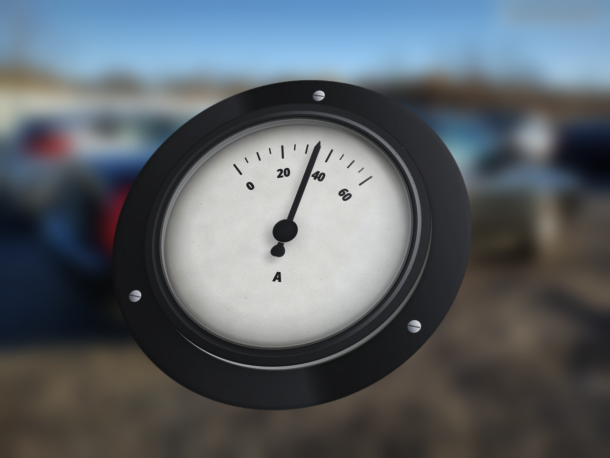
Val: 35
